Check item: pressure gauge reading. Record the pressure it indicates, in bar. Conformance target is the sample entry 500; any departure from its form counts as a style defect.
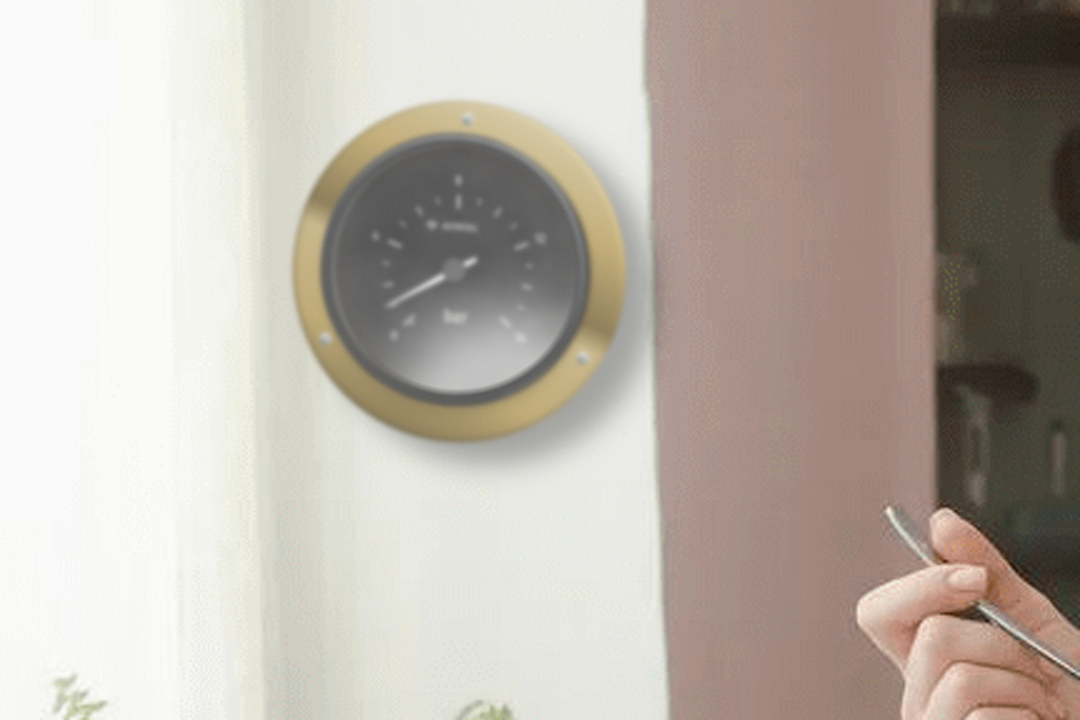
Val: 1
